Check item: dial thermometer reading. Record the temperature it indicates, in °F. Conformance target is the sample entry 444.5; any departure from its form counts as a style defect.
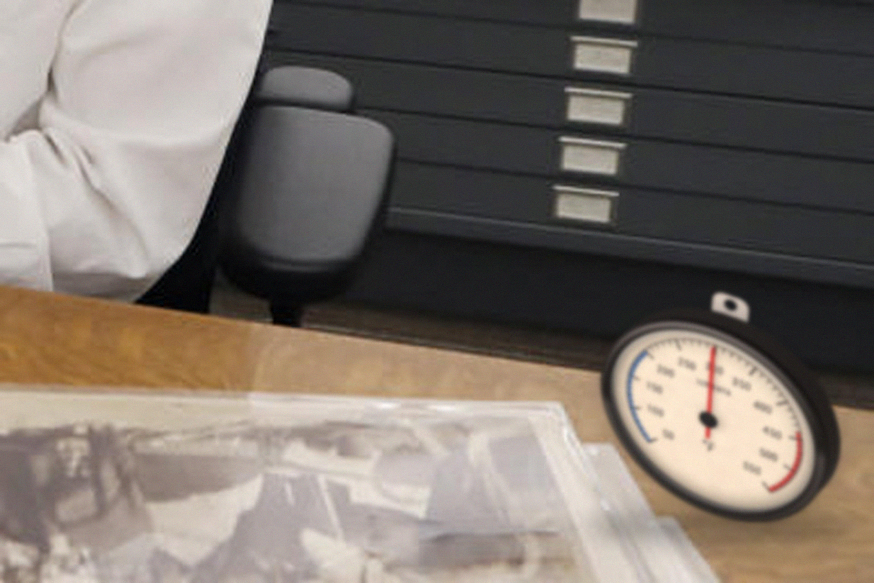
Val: 300
